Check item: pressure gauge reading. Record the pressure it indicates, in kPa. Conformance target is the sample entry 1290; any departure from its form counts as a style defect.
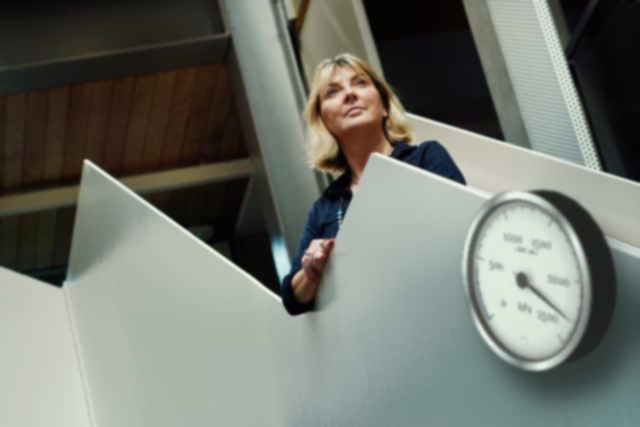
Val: 2300
